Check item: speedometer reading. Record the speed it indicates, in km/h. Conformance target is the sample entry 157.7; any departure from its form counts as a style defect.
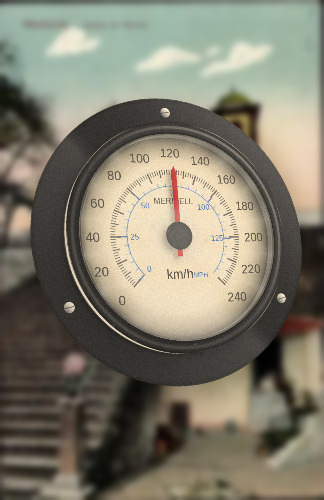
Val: 120
